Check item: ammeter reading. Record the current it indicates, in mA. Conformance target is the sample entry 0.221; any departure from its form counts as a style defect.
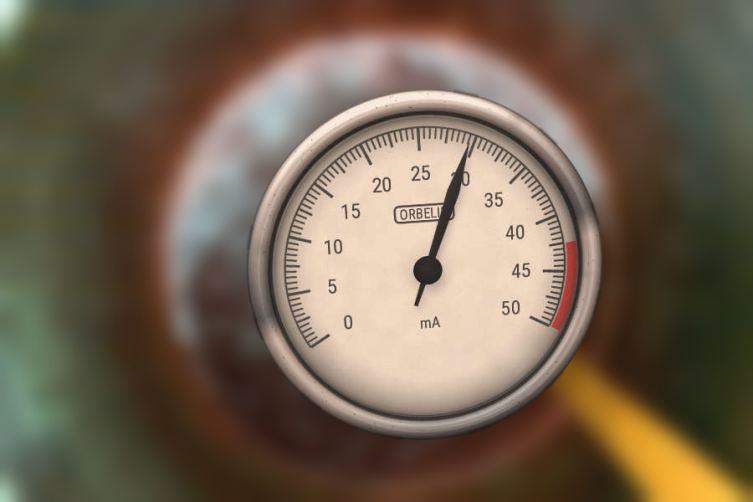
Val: 29.5
